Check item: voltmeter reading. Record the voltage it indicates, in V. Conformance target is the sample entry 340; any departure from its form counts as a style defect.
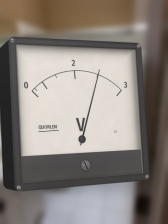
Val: 2.5
